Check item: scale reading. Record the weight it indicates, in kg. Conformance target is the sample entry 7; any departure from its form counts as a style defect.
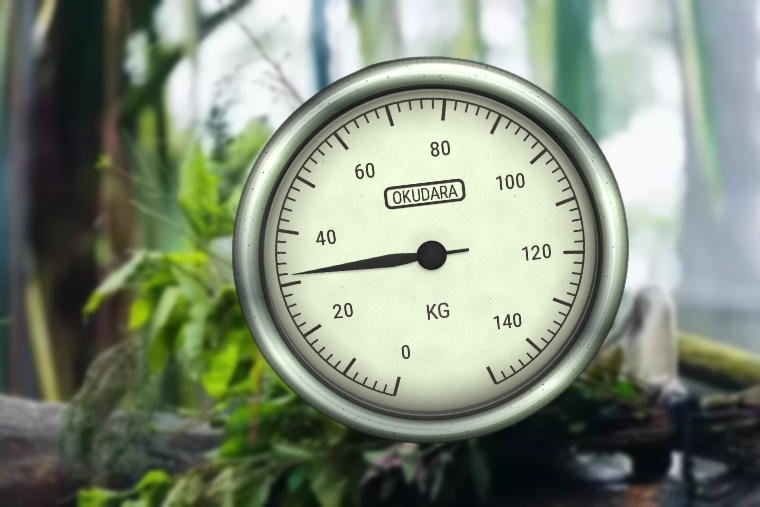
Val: 32
